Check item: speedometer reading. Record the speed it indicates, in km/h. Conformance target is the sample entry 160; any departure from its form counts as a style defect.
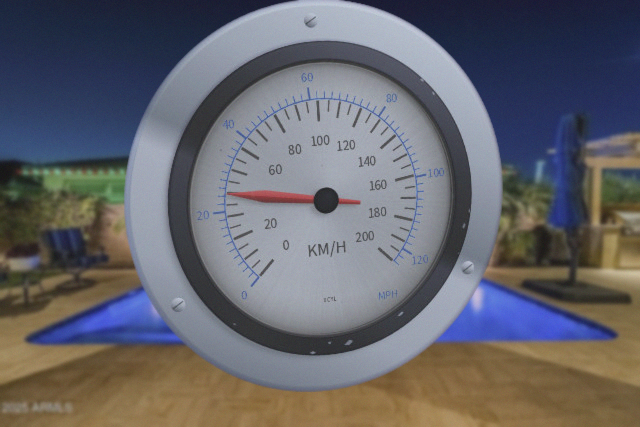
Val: 40
